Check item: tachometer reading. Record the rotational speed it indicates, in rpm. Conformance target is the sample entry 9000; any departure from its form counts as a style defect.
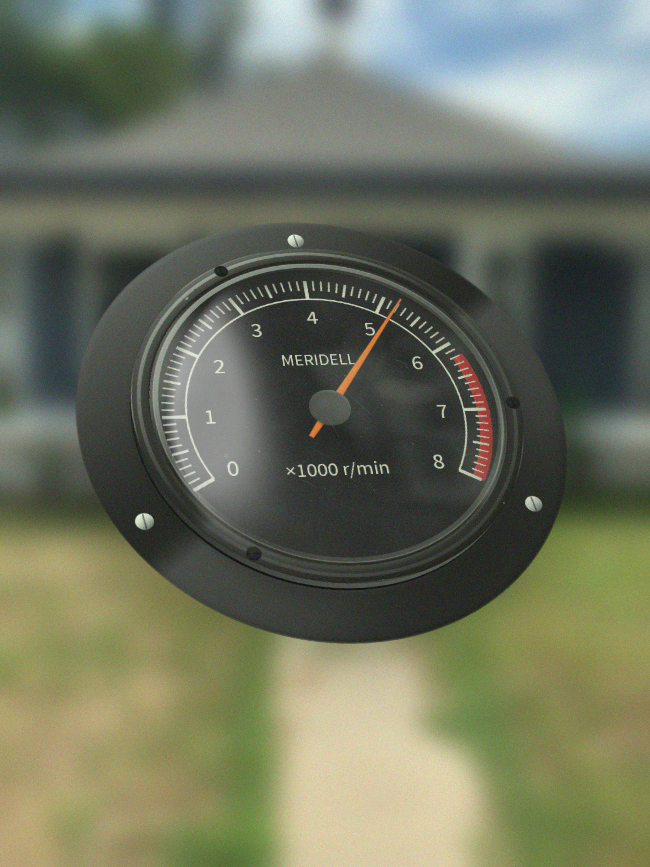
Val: 5200
